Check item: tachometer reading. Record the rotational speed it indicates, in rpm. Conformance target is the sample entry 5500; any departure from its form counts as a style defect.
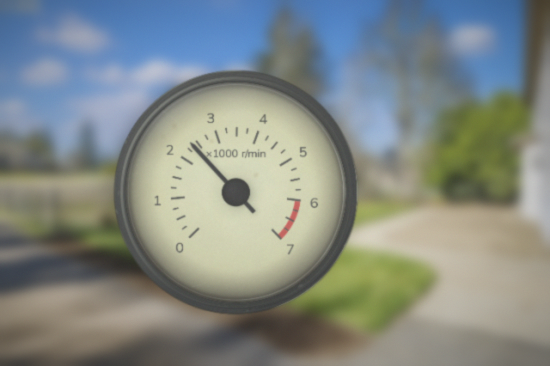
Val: 2375
